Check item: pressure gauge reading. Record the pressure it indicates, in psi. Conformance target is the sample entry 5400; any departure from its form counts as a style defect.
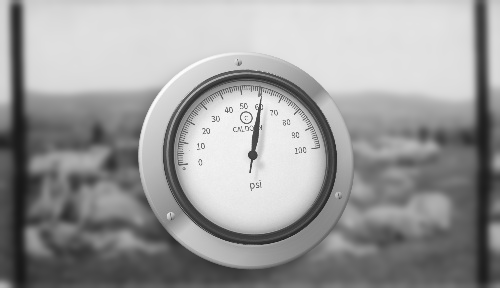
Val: 60
